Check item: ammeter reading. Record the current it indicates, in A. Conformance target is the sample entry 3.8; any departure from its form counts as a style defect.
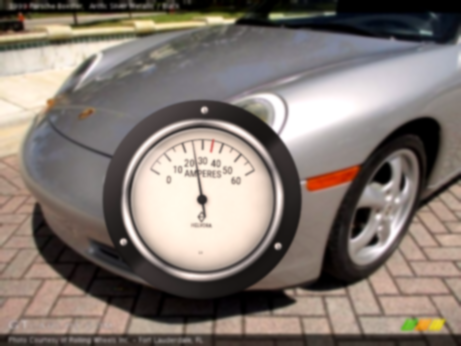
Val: 25
